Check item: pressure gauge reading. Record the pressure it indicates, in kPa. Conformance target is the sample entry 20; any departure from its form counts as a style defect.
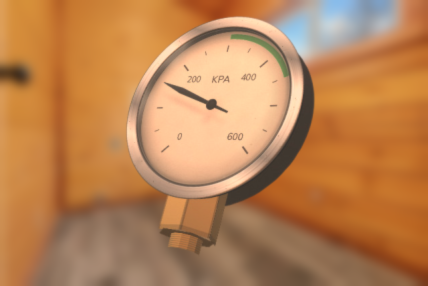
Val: 150
